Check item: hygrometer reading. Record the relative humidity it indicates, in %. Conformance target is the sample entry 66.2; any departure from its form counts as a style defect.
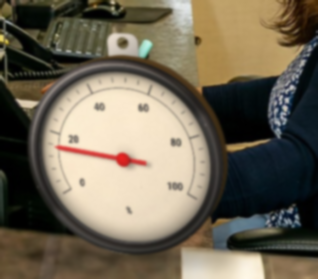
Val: 16
